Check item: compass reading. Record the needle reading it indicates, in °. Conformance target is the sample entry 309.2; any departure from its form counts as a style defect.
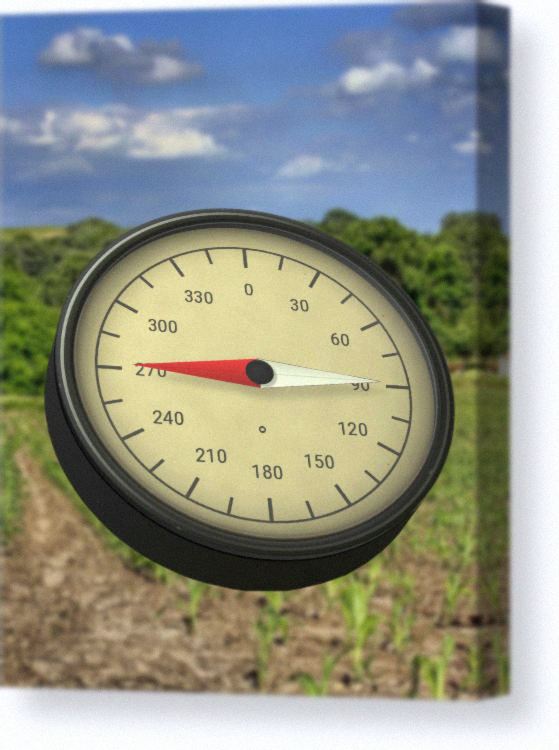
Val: 270
